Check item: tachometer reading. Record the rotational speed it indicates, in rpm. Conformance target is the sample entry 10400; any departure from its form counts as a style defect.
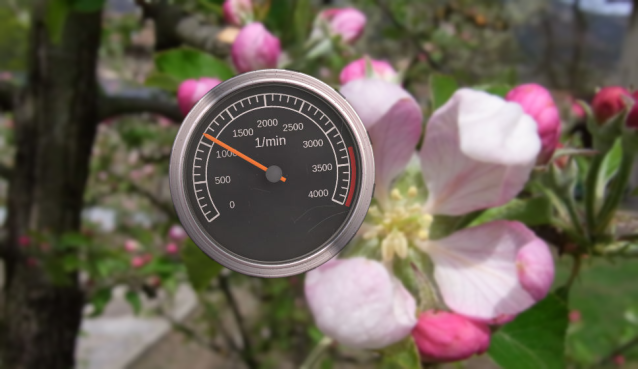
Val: 1100
